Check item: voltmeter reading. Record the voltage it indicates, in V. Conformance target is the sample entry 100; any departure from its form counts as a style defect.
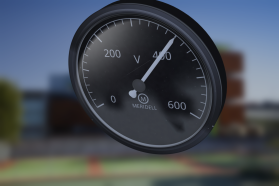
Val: 400
